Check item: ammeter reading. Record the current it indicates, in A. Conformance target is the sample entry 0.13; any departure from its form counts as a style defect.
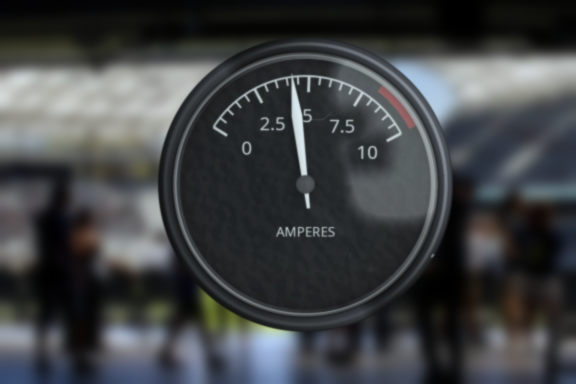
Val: 4.25
